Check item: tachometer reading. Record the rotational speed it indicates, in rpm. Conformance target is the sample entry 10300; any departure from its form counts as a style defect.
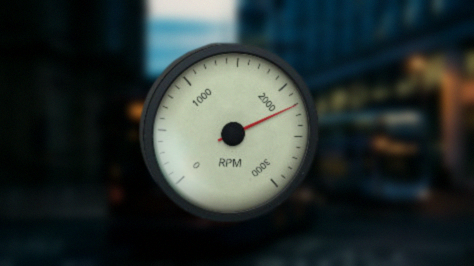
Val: 2200
